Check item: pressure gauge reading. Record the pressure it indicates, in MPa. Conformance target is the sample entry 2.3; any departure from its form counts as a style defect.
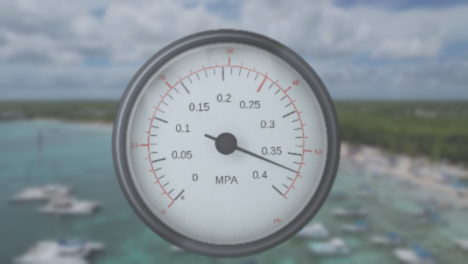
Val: 0.37
